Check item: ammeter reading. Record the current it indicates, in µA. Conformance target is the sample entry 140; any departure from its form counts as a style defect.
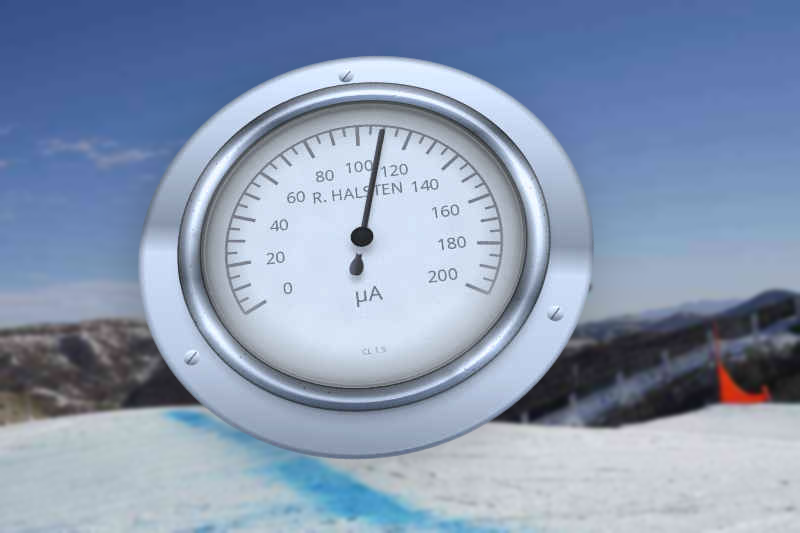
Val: 110
